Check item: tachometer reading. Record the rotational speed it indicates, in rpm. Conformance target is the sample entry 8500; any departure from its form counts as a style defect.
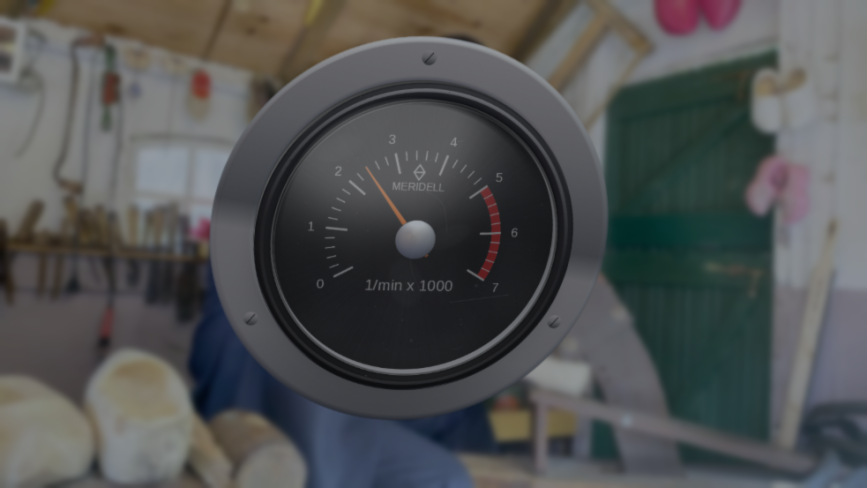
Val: 2400
